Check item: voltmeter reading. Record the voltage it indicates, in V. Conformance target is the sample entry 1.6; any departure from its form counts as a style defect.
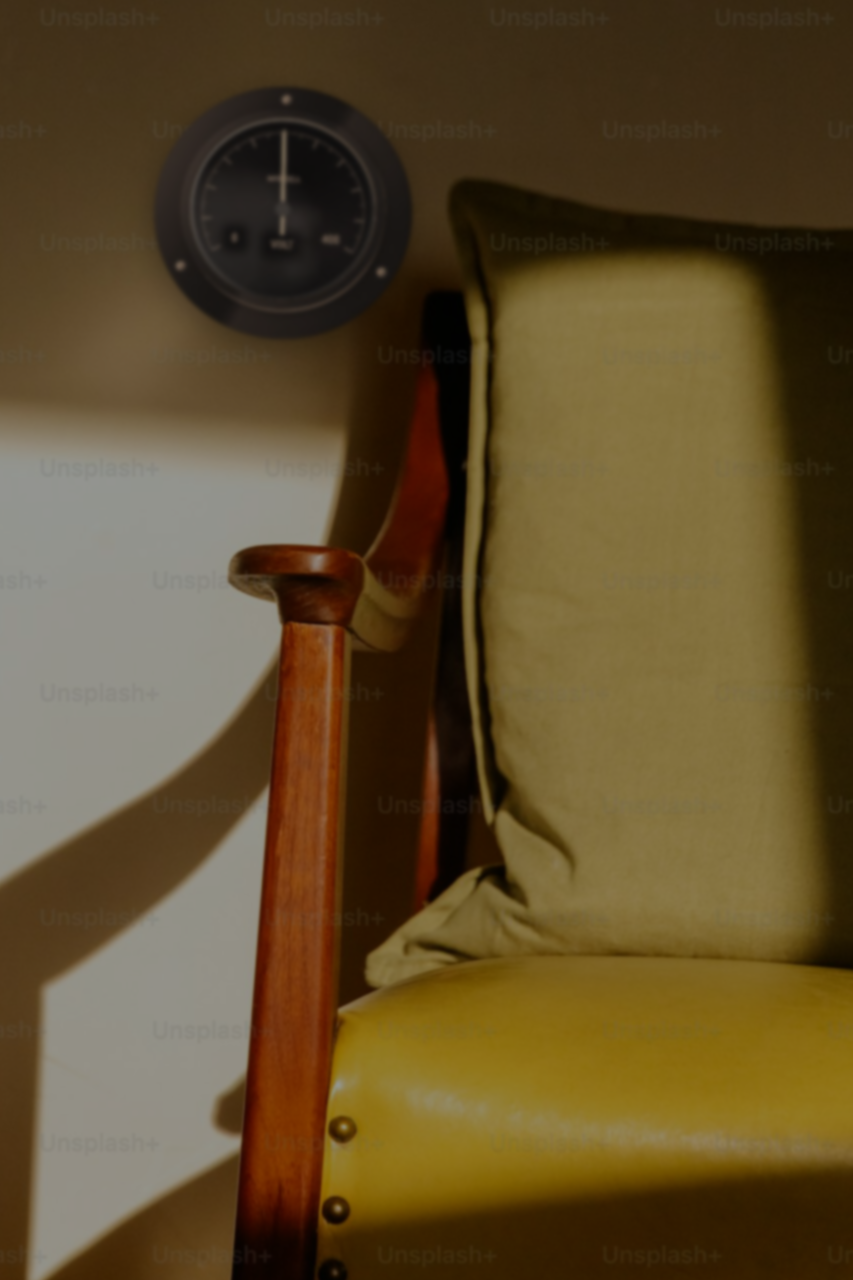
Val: 200
